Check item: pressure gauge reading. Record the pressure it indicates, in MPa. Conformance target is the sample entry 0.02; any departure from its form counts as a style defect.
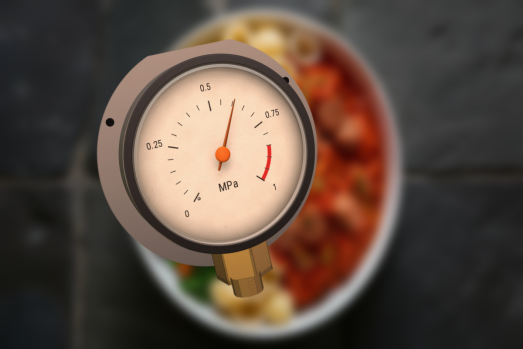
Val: 0.6
